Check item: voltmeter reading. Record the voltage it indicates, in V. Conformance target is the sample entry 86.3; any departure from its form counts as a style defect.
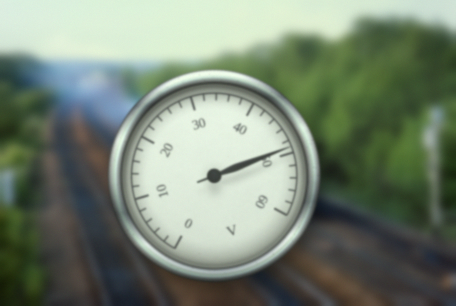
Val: 49
